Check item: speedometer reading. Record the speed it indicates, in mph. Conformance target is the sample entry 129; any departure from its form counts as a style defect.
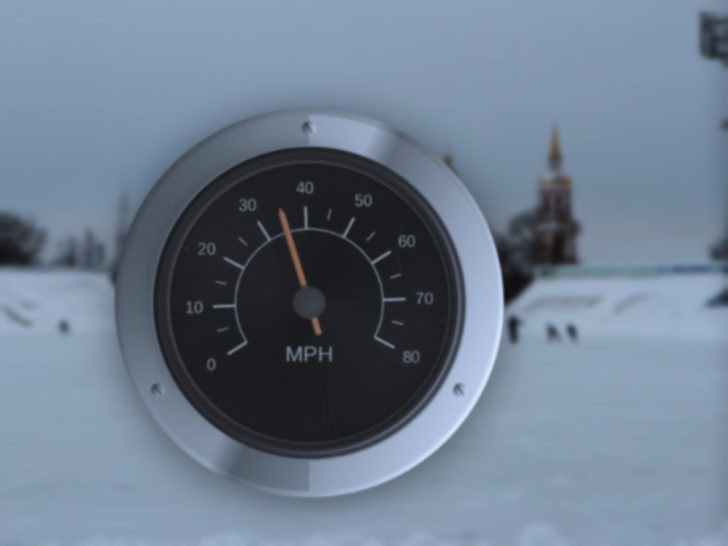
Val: 35
